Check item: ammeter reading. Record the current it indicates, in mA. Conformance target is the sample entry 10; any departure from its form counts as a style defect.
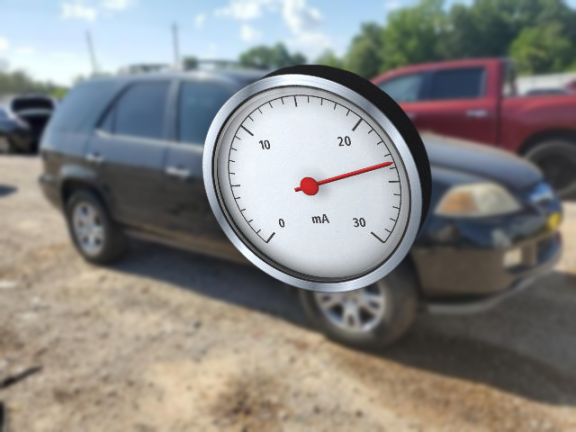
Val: 23.5
